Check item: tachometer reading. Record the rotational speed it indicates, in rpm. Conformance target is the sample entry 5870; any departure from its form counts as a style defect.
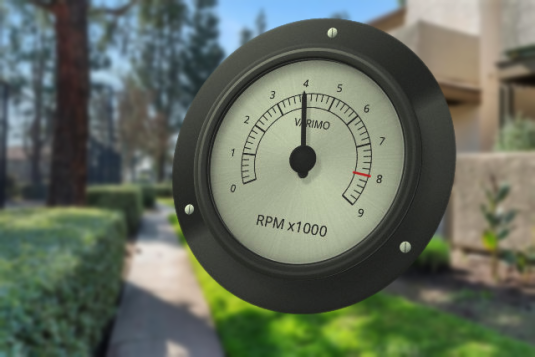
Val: 4000
